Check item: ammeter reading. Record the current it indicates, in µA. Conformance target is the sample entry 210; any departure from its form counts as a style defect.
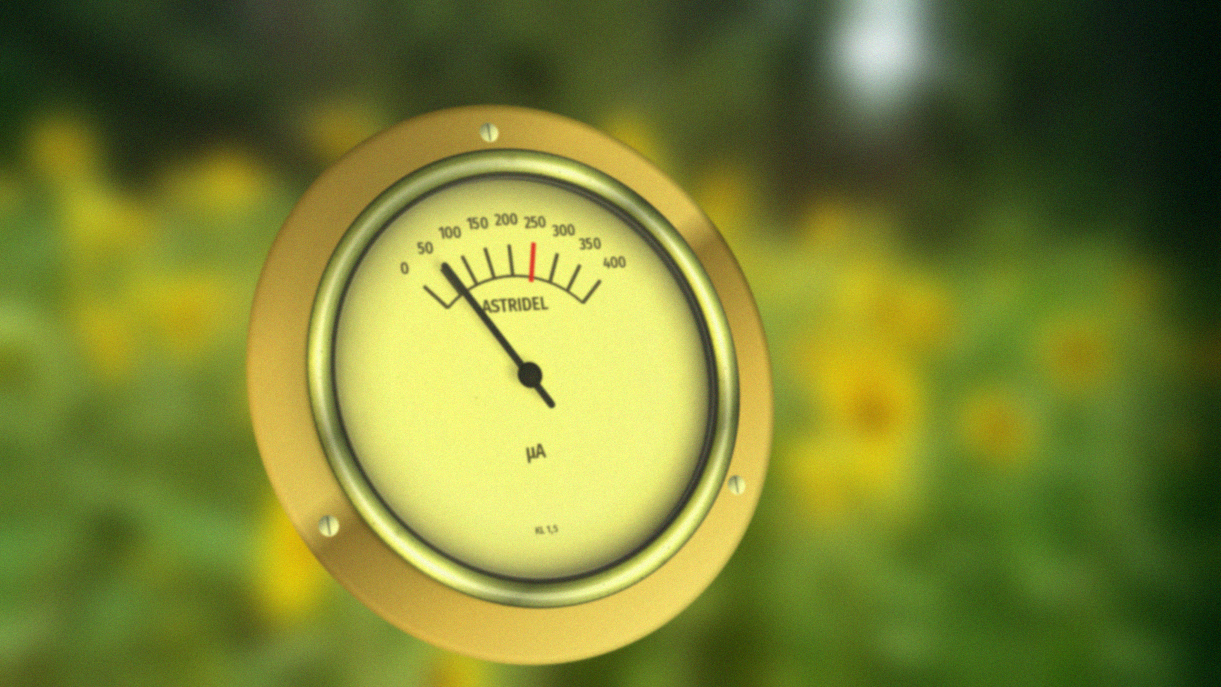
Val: 50
